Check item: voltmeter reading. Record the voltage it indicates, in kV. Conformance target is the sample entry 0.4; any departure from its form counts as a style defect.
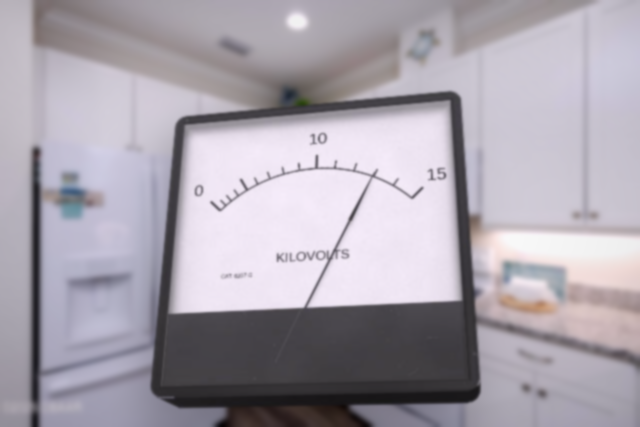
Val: 13
